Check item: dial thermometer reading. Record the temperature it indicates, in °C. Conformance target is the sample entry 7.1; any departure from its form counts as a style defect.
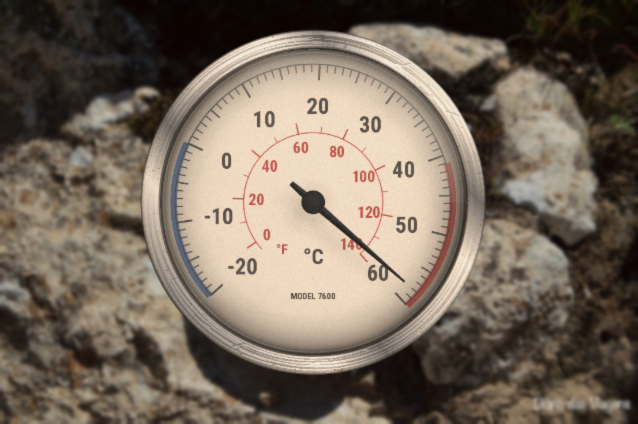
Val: 58
